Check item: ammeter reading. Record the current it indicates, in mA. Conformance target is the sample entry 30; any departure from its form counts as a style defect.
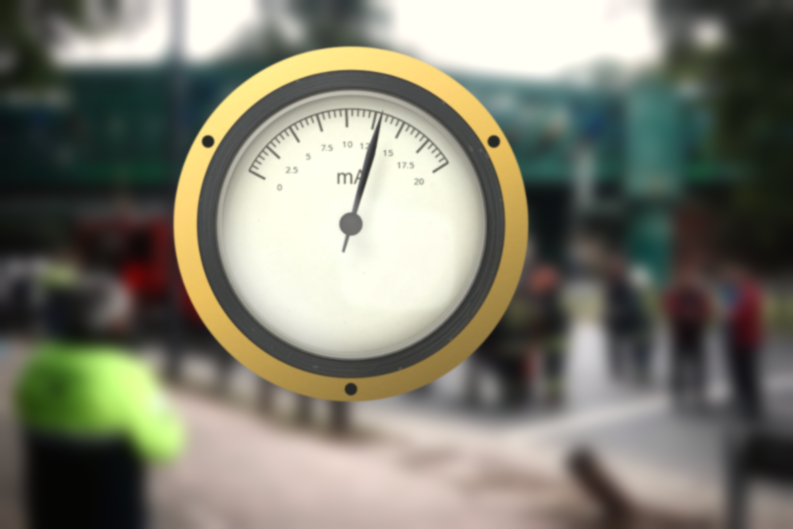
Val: 13
